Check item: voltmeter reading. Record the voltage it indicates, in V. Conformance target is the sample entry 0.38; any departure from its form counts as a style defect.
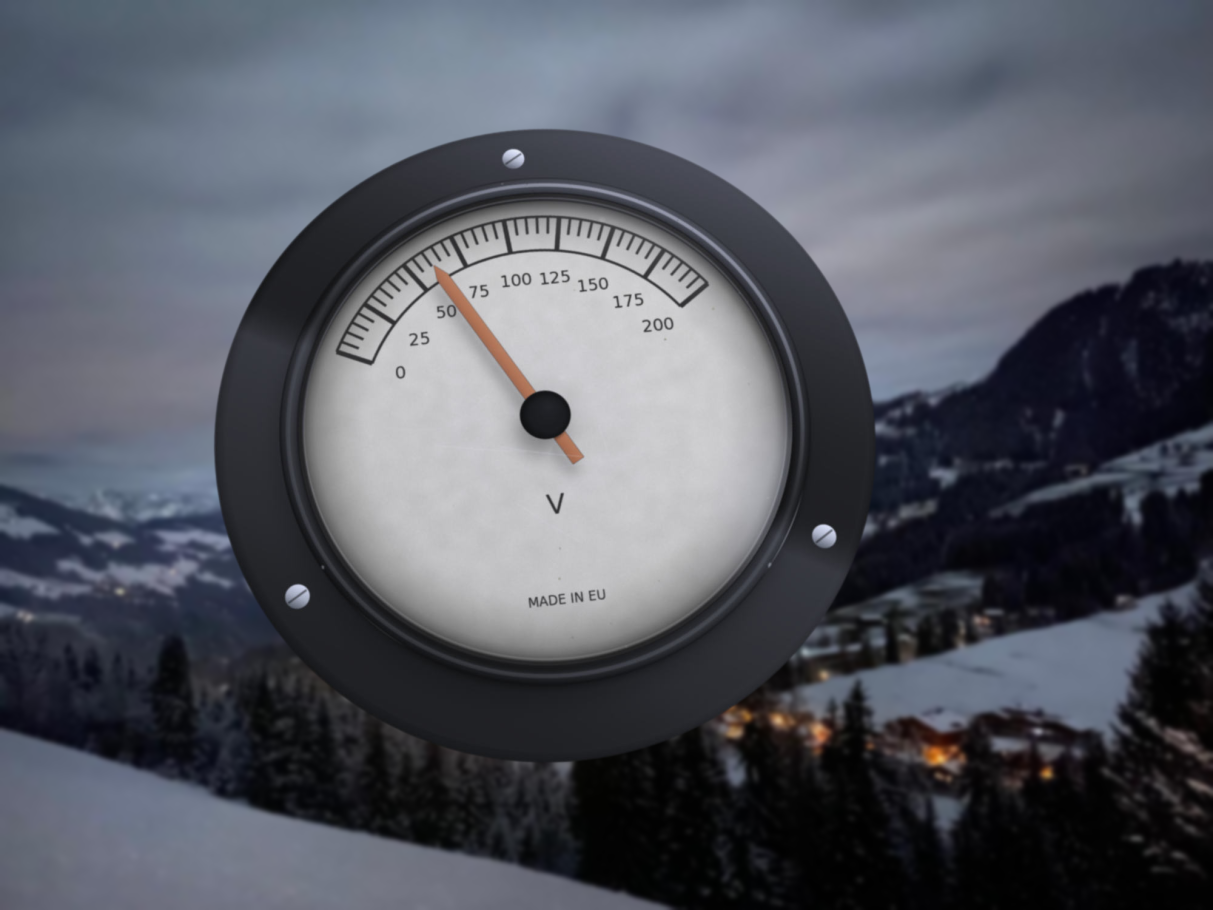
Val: 60
